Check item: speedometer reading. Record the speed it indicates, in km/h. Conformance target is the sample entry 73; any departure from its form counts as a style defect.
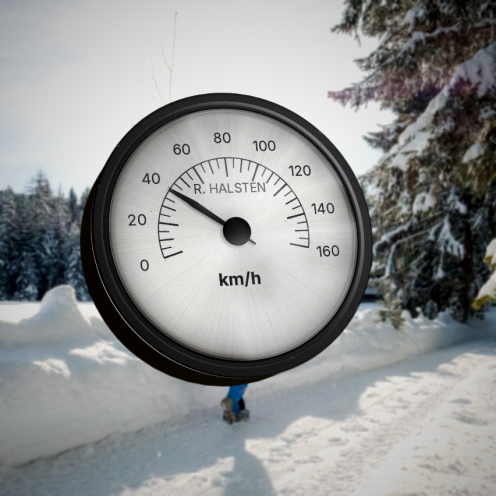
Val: 40
